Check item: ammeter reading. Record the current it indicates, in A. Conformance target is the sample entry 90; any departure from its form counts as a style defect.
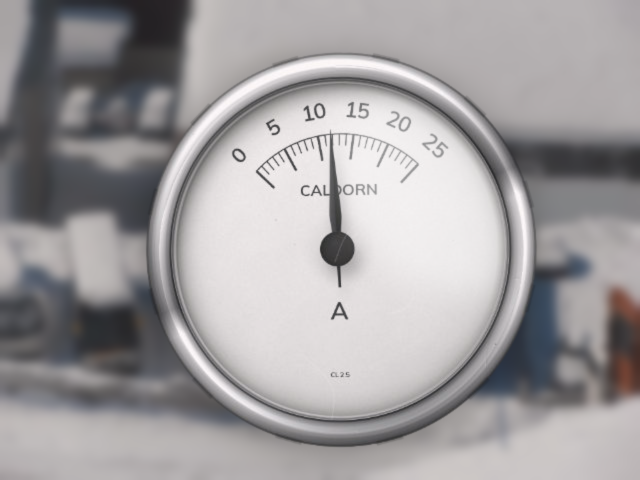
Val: 12
